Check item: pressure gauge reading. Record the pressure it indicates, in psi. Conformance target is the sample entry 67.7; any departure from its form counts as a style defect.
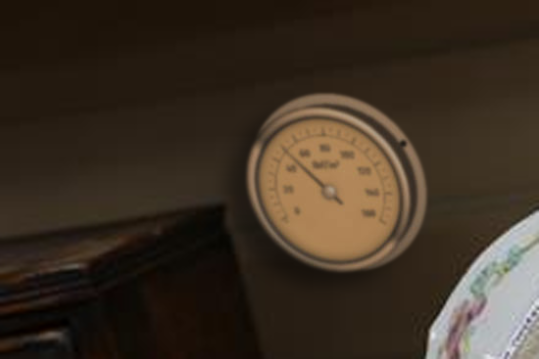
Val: 50
